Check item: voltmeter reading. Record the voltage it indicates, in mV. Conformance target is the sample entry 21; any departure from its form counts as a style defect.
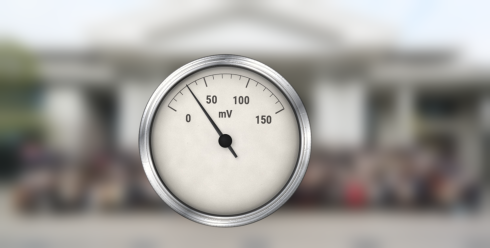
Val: 30
